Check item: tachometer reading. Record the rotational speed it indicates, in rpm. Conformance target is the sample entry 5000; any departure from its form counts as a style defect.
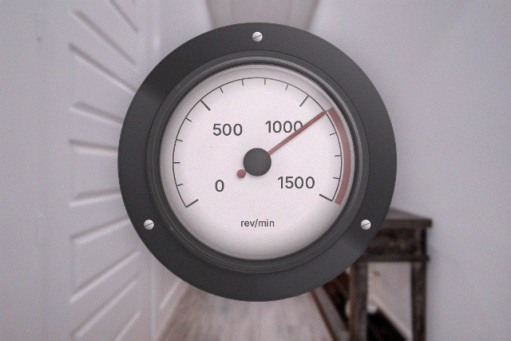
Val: 1100
